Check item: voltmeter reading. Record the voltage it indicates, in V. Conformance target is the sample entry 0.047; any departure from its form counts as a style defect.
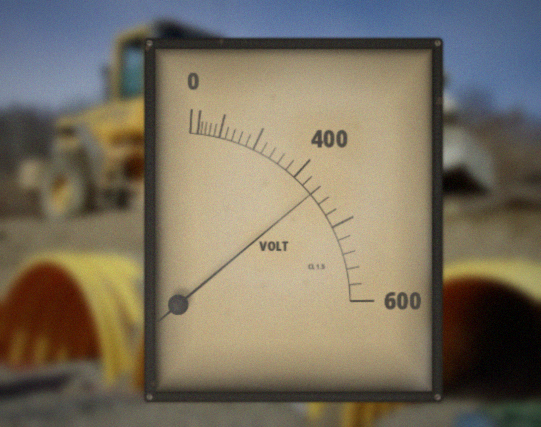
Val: 440
